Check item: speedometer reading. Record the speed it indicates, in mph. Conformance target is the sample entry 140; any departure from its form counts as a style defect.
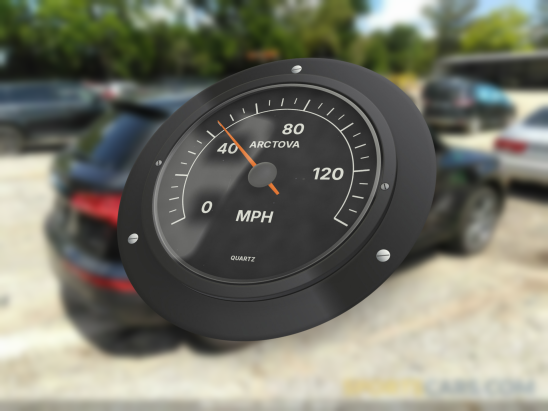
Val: 45
